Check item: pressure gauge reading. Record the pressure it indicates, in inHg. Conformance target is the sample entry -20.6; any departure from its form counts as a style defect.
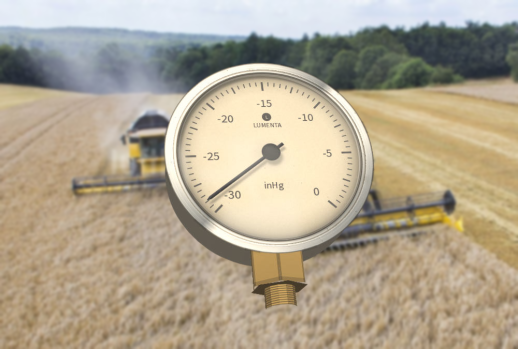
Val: -29
